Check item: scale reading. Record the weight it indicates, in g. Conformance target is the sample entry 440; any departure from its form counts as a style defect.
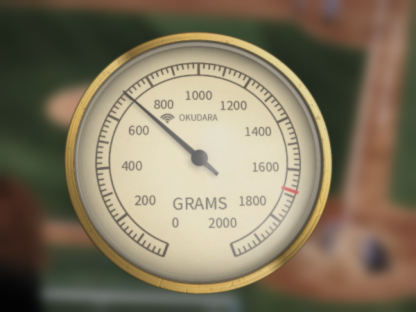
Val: 700
